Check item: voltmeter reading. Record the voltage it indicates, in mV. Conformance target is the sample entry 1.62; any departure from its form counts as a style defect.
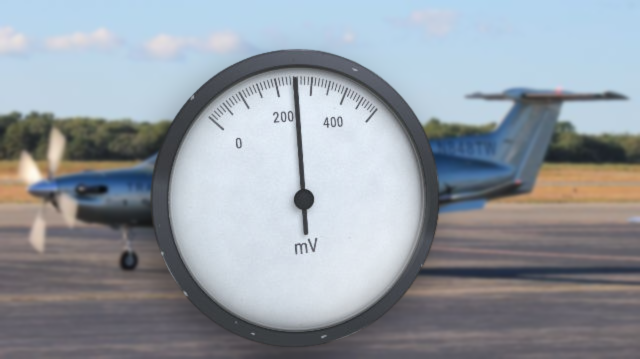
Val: 250
